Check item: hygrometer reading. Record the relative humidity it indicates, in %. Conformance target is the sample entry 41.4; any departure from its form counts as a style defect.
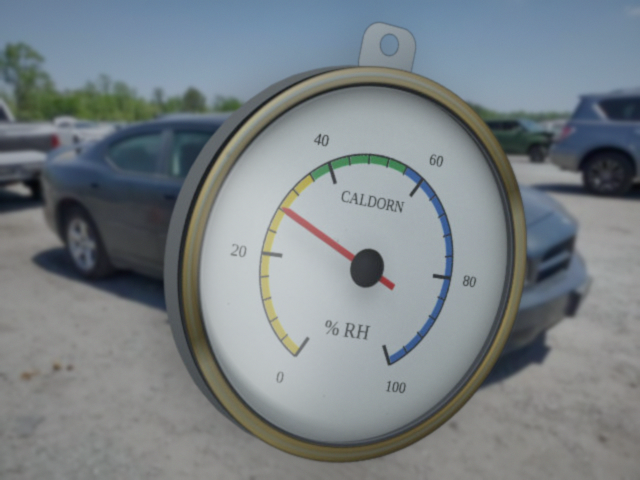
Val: 28
